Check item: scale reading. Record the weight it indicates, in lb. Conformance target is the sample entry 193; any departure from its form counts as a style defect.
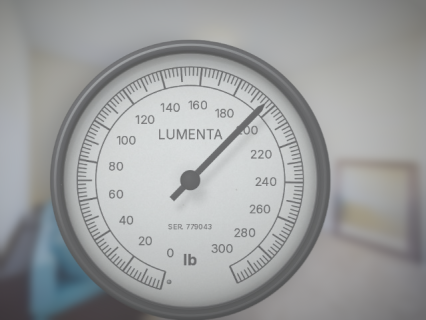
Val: 196
